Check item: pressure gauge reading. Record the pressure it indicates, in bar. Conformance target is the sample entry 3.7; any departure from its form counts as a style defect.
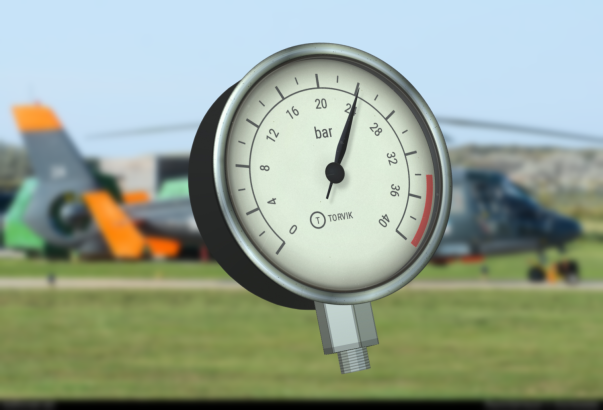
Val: 24
